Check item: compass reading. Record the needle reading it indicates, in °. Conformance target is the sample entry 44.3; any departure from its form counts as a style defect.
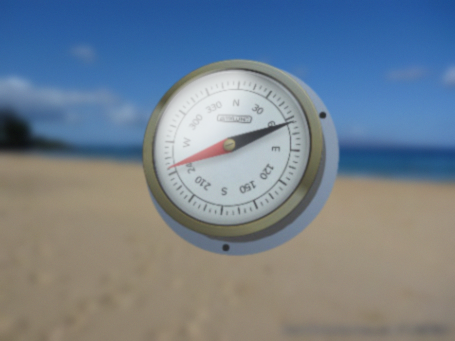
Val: 245
